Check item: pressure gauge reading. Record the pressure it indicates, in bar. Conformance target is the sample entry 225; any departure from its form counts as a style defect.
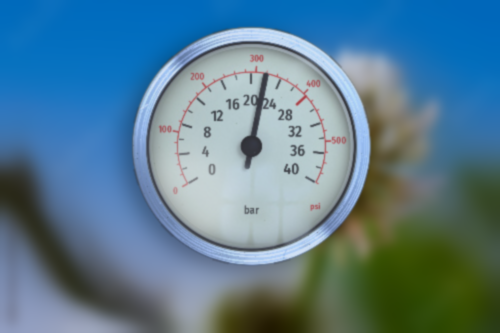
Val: 22
